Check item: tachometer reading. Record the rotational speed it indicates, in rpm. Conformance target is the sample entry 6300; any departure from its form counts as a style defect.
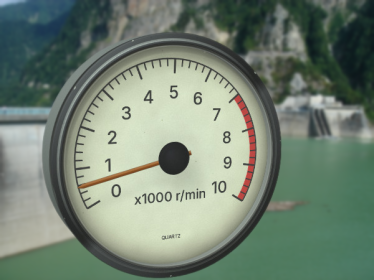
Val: 600
